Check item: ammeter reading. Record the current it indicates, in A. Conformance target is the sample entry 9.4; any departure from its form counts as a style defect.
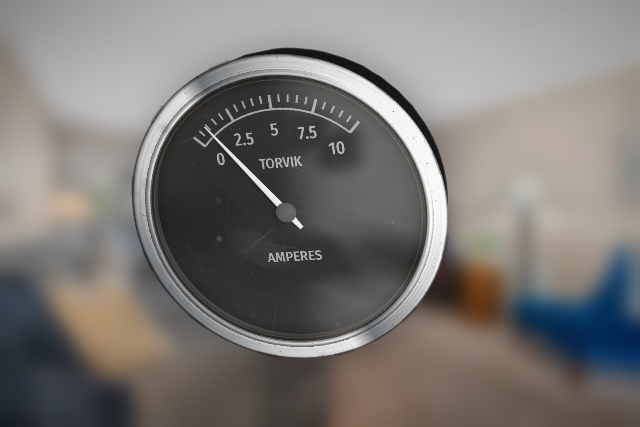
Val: 1
